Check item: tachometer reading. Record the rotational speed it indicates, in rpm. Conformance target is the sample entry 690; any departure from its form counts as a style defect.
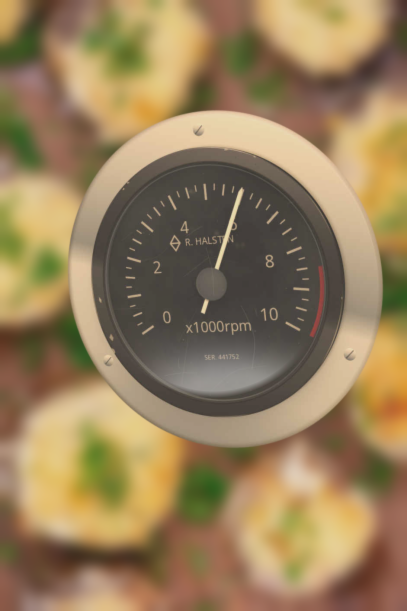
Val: 6000
